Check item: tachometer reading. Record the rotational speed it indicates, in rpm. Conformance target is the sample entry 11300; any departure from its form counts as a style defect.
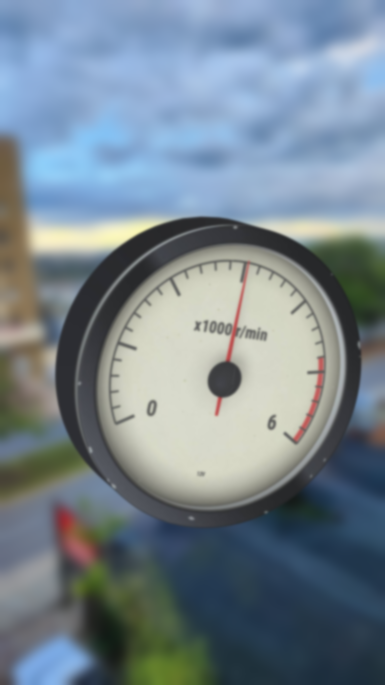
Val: 3000
